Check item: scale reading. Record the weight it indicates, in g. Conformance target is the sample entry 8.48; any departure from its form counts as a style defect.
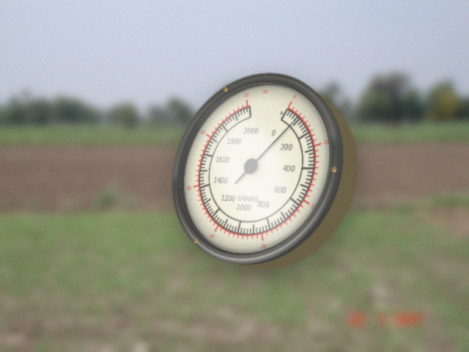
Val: 100
